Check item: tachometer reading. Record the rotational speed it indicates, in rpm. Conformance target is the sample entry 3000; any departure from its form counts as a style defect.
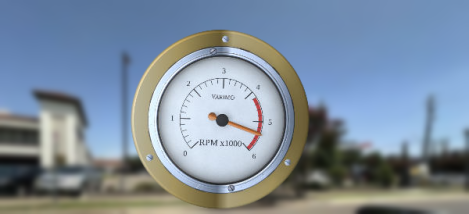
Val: 5400
